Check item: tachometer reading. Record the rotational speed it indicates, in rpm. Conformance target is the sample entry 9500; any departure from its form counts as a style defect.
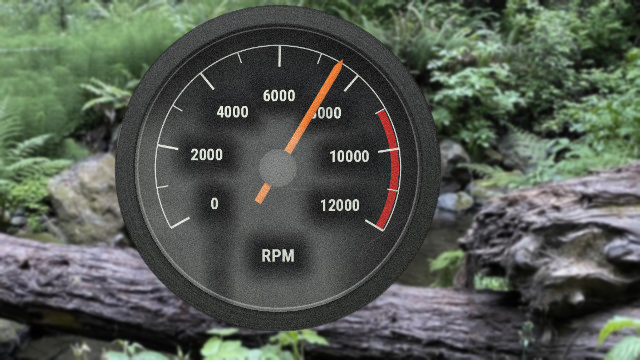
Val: 7500
